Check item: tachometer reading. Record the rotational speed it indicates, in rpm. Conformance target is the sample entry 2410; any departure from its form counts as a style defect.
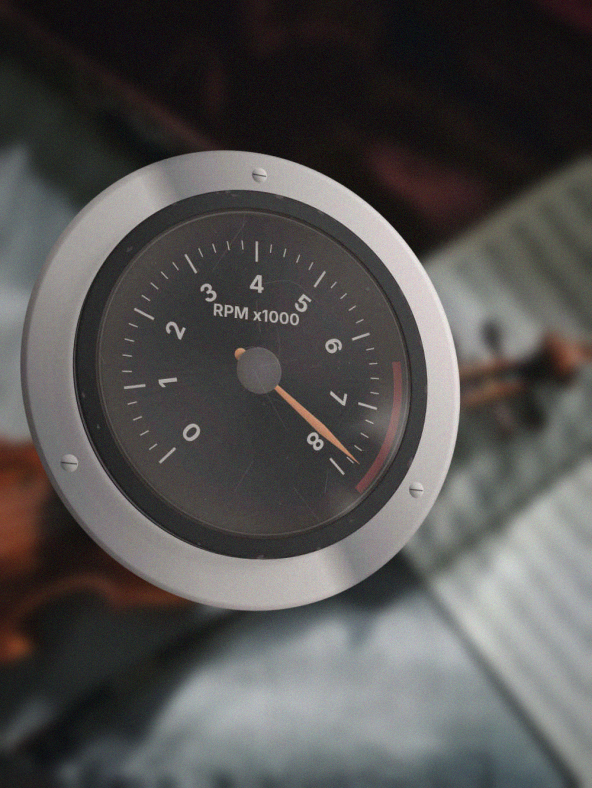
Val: 7800
